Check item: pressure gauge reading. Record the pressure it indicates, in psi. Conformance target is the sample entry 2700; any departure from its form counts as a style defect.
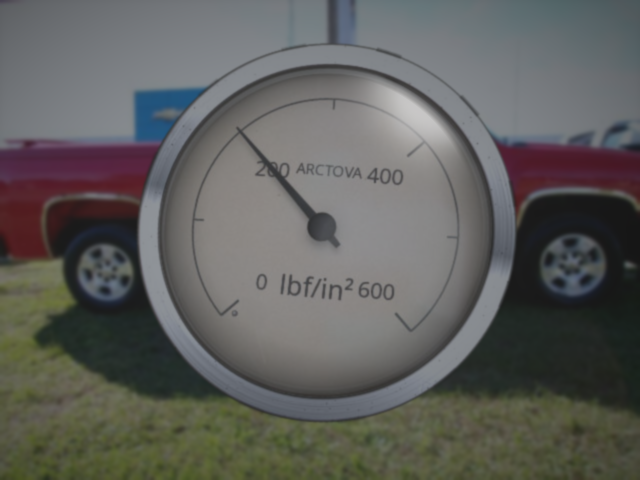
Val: 200
